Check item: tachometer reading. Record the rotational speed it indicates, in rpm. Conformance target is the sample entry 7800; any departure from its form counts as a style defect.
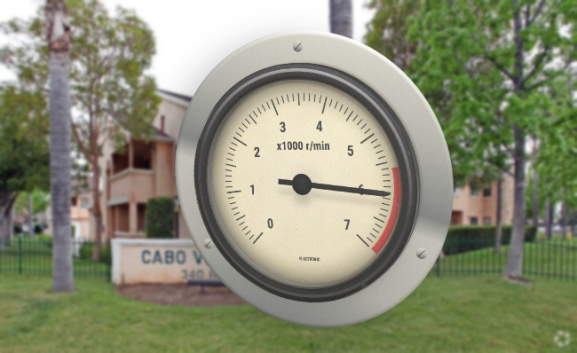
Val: 6000
